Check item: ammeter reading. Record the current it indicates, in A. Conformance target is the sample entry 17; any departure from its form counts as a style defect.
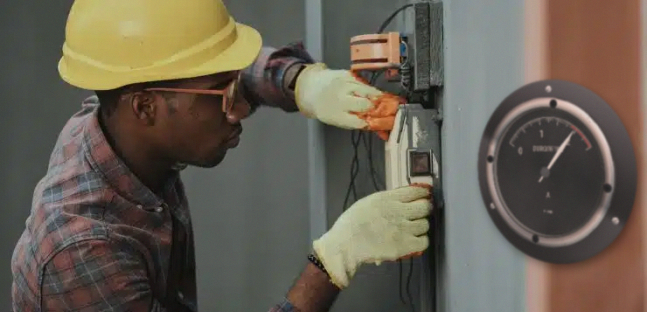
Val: 2
